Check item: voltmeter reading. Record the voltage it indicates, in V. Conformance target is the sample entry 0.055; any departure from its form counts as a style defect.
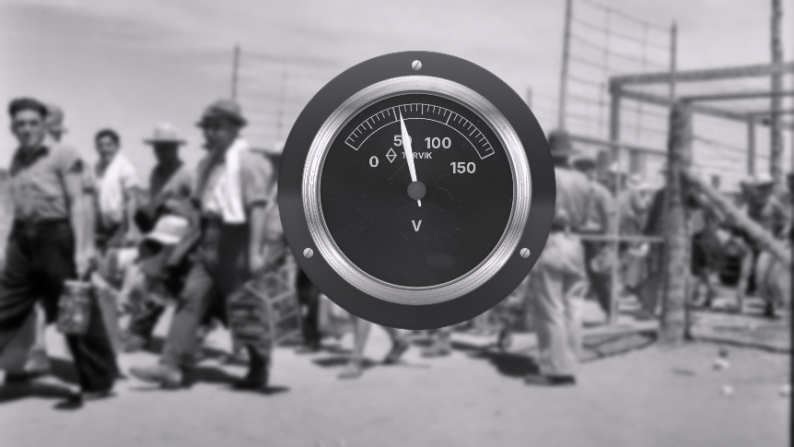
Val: 55
